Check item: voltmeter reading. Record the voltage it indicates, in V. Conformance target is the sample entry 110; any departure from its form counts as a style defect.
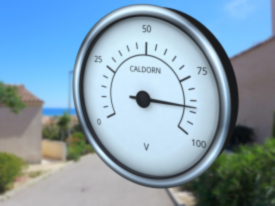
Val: 87.5
